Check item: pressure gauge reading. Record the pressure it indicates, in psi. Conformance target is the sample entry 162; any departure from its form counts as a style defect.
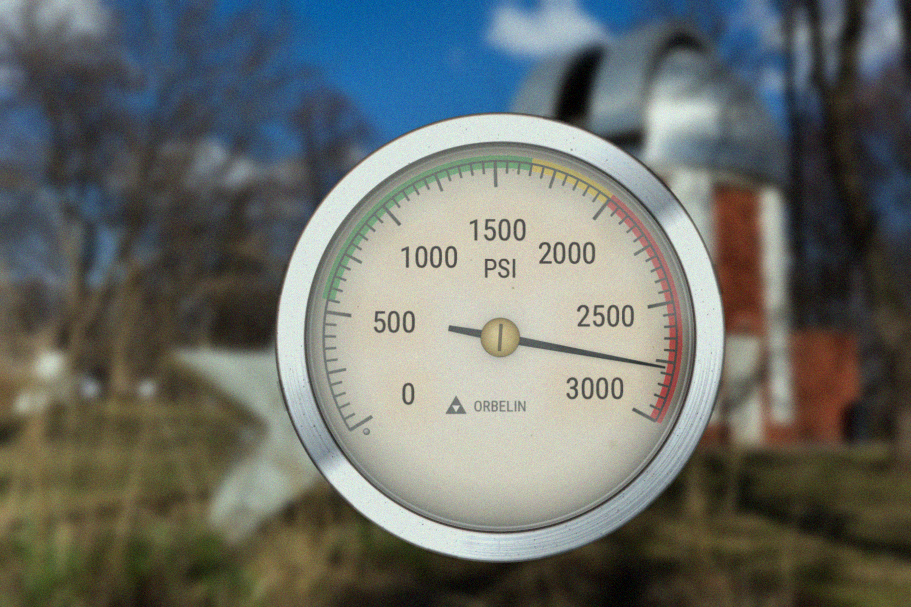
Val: 2775
